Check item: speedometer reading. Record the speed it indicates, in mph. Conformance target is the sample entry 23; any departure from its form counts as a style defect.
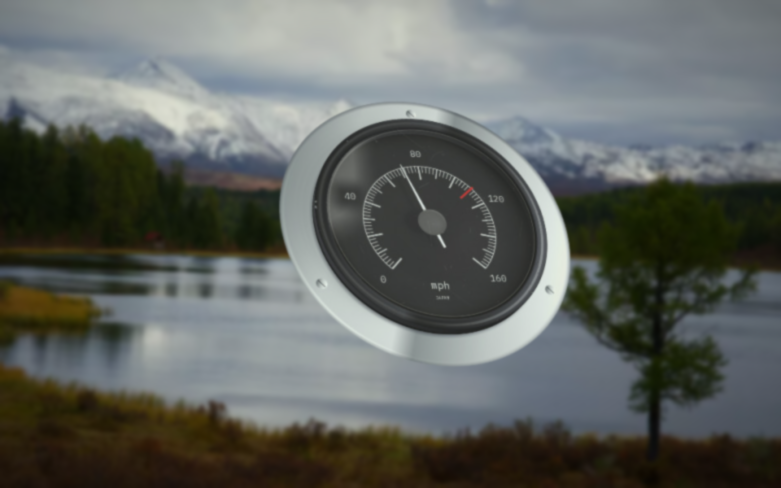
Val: 70
